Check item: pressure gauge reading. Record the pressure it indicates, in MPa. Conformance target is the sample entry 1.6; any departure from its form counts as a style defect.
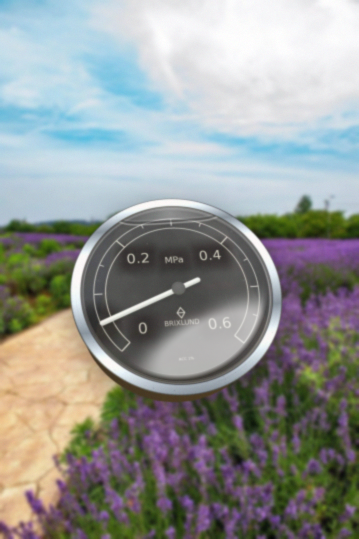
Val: 0.05
